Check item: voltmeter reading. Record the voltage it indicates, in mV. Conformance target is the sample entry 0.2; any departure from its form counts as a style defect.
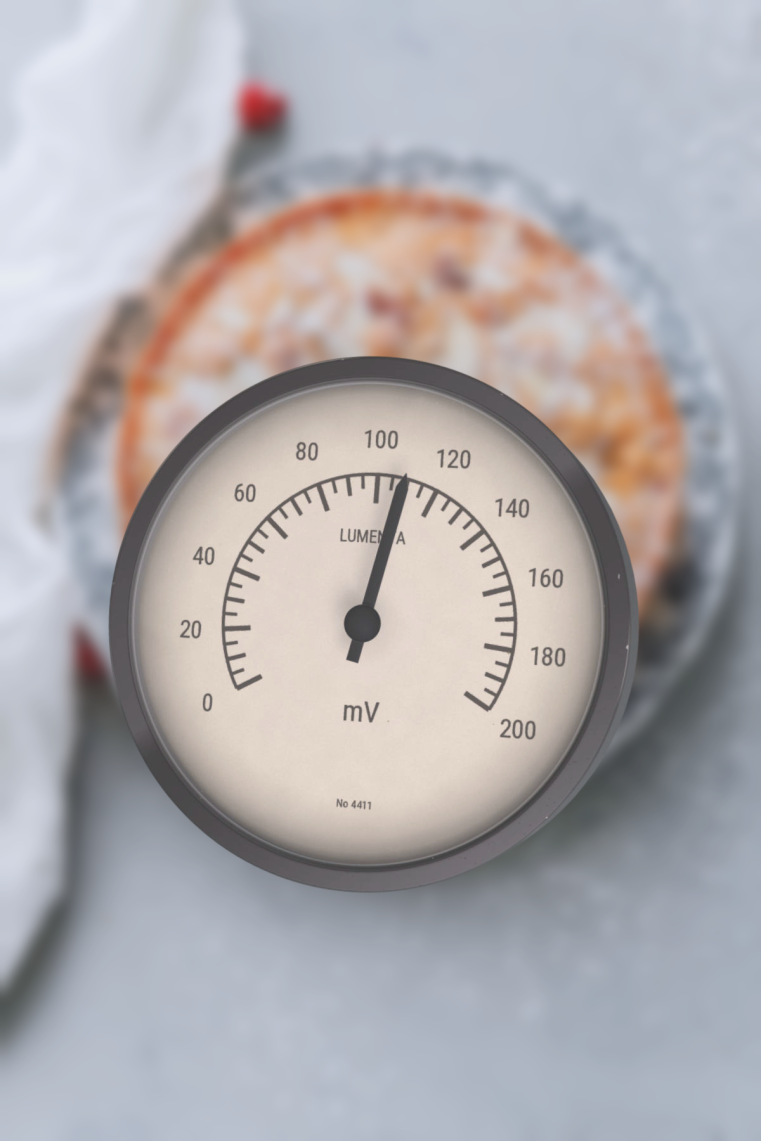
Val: 110
